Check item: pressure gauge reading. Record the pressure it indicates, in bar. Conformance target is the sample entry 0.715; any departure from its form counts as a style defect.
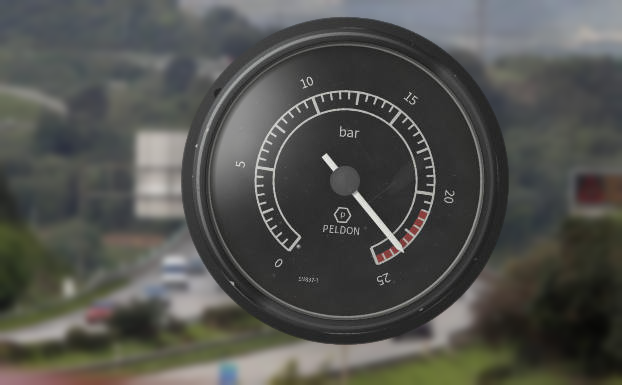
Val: 23.5
